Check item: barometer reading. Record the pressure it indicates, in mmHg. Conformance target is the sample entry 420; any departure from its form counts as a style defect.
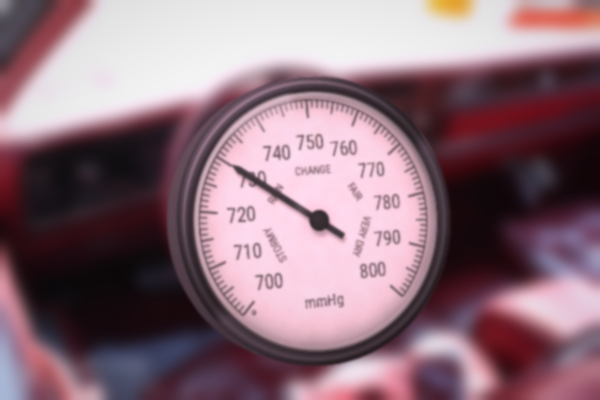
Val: 730
